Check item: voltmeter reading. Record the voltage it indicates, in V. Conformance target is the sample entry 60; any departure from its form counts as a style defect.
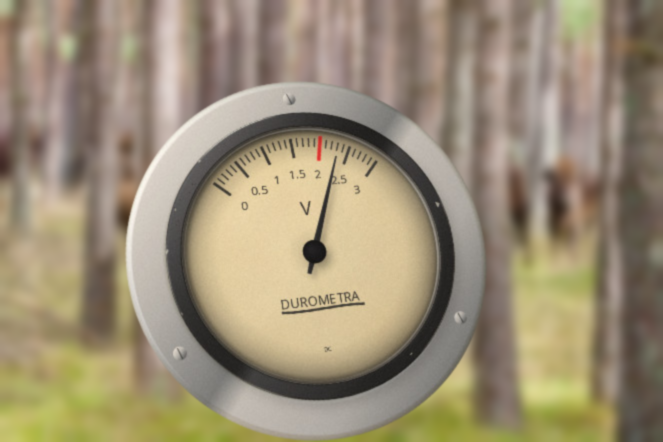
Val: 2.3
